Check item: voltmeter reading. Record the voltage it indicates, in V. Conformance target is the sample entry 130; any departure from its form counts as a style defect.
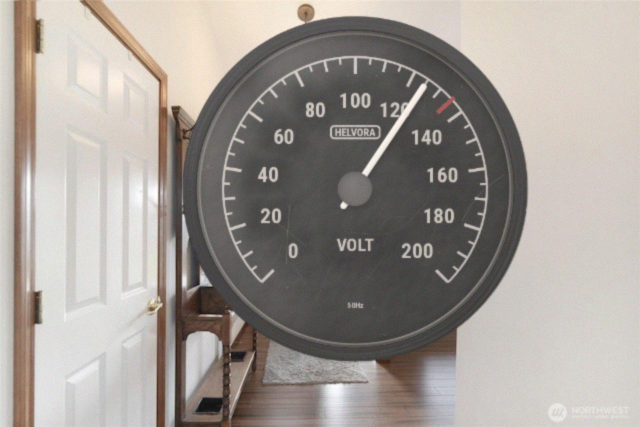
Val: 125
